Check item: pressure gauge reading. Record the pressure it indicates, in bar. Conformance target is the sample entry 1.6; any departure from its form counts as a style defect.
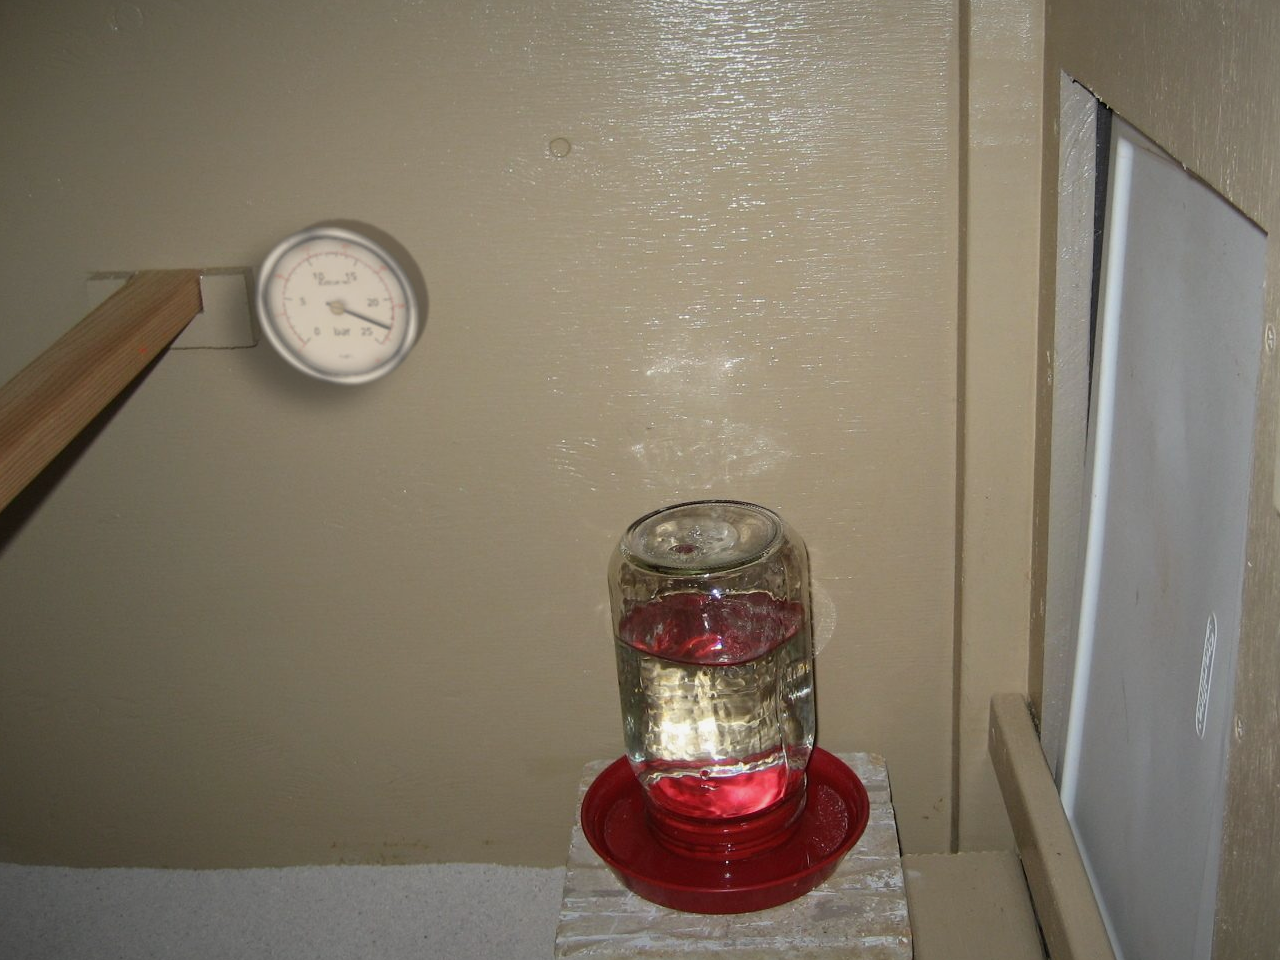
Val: 23
